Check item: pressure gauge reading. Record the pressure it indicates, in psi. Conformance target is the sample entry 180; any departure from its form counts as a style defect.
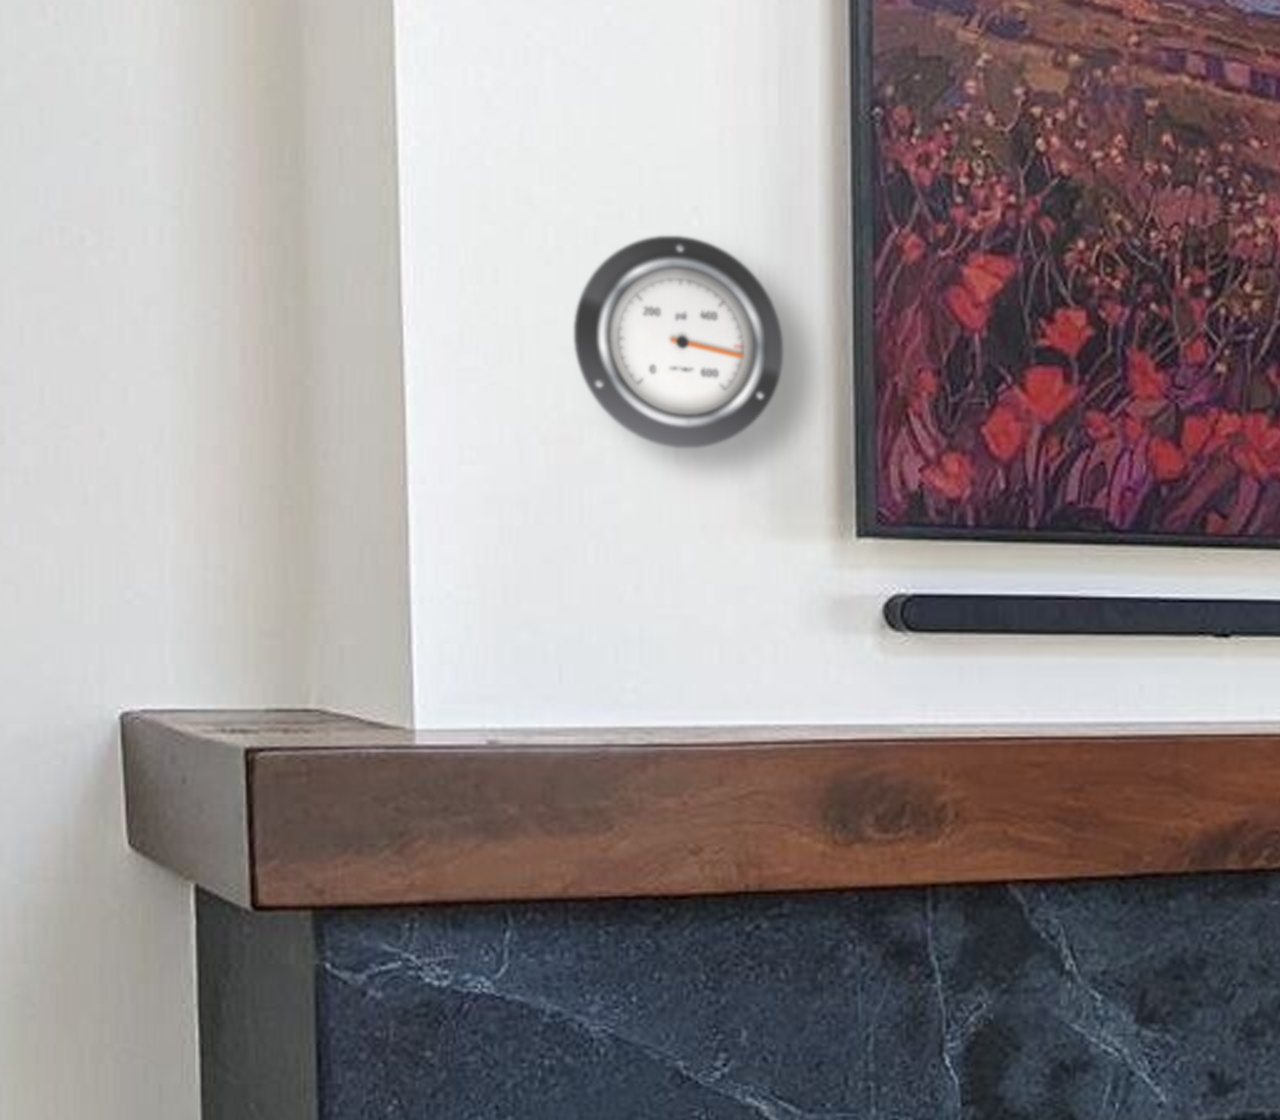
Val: 520
